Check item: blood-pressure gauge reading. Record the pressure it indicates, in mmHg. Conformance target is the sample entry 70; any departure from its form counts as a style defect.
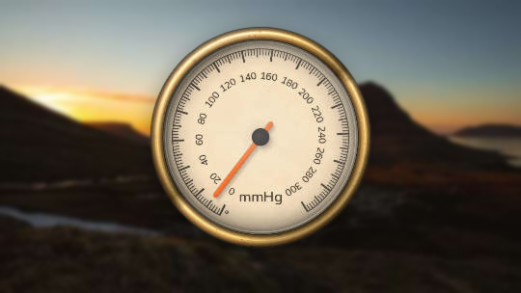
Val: 10
